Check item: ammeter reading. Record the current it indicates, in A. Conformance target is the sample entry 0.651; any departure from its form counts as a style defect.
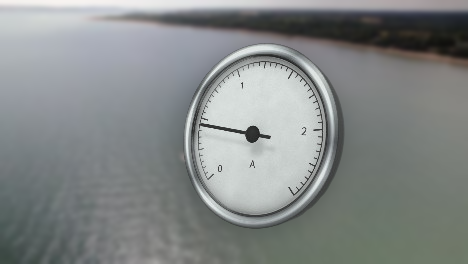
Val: 0.45
